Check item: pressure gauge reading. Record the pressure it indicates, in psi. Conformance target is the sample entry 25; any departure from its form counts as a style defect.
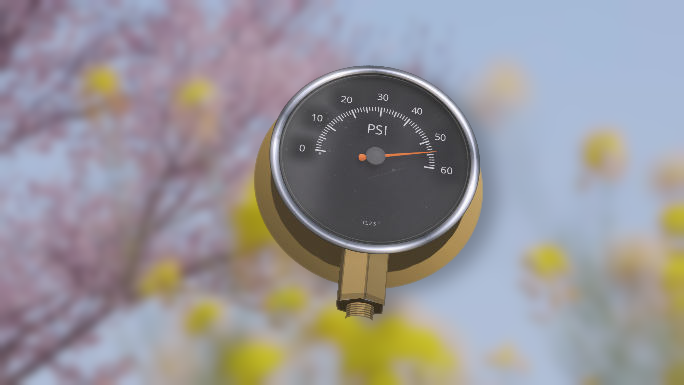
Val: 55
